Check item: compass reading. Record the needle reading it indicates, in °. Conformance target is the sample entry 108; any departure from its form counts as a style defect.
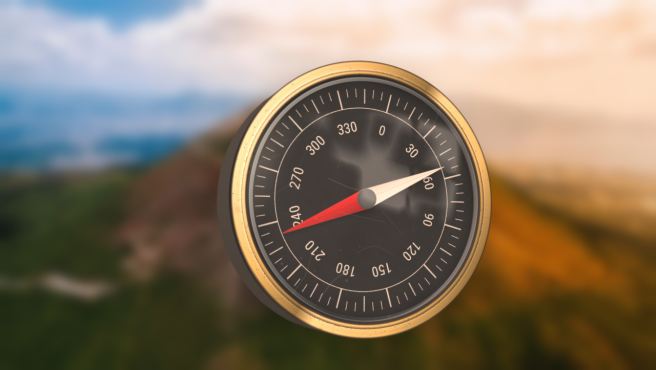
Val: 232.5
